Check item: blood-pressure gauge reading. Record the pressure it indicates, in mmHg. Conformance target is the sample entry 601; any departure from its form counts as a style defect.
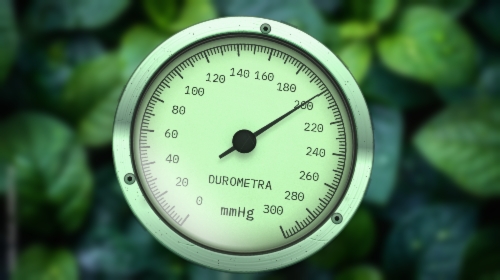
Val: 200
